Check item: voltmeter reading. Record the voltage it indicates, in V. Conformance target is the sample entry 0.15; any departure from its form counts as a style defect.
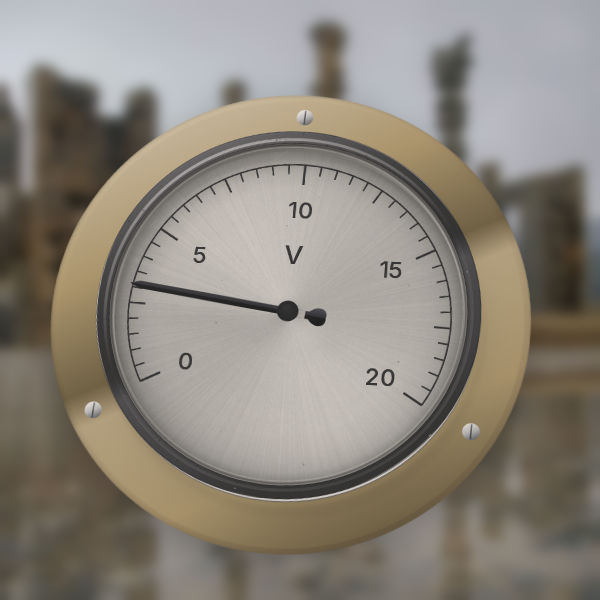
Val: 3
